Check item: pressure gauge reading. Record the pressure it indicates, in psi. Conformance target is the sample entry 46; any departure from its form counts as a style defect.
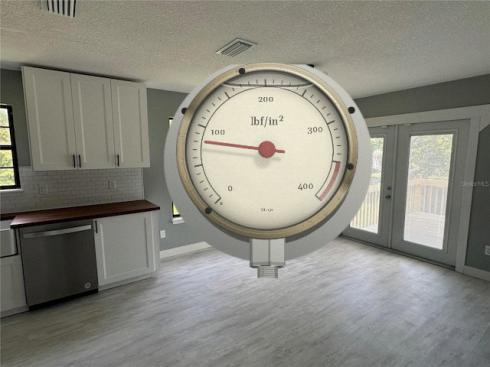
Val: 80
